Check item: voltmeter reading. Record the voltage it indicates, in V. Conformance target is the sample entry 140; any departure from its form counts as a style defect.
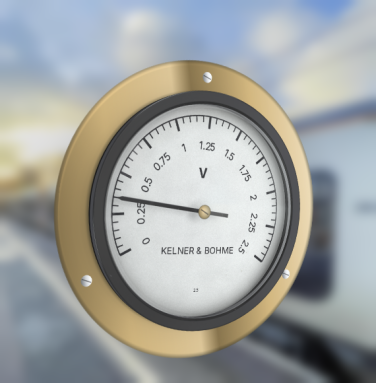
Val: 0.35
